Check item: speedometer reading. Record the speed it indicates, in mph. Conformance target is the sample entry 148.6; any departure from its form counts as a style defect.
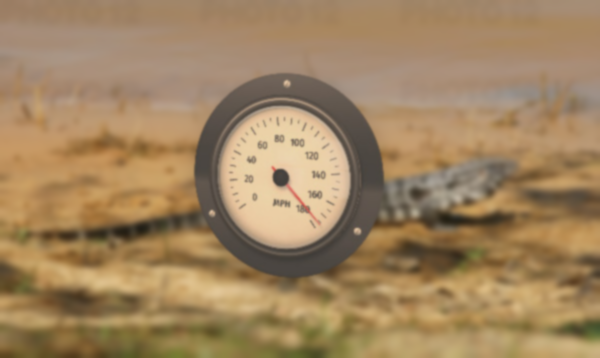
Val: 175
